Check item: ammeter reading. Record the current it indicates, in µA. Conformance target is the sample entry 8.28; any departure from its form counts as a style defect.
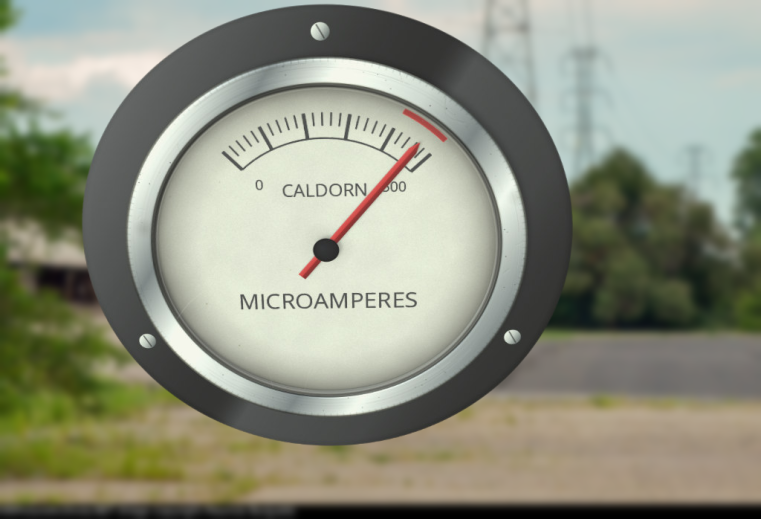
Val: 460
